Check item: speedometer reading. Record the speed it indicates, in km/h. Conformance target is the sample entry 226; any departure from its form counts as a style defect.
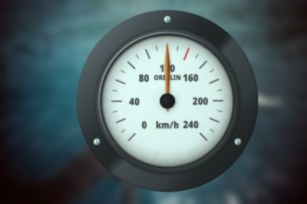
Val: 120
